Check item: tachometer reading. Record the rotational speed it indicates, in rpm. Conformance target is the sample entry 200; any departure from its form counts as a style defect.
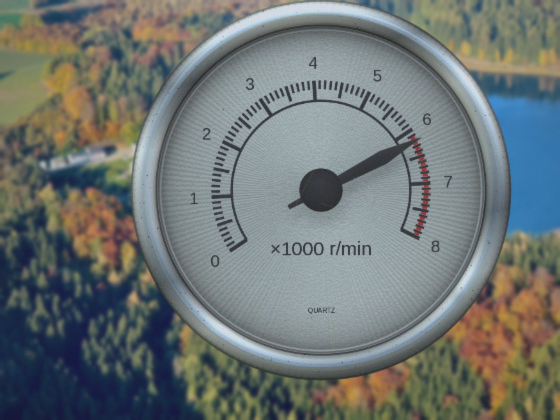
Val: 6200
